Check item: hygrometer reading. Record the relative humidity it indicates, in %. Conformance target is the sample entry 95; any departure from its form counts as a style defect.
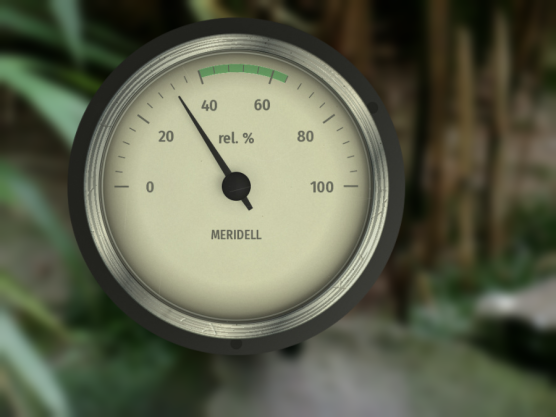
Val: 32
